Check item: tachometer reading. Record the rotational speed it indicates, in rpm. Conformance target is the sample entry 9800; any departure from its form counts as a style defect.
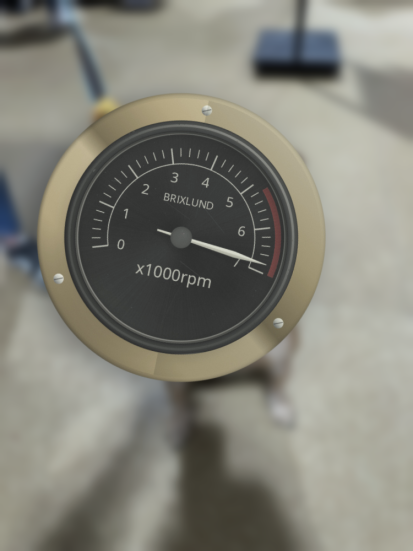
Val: 6800
